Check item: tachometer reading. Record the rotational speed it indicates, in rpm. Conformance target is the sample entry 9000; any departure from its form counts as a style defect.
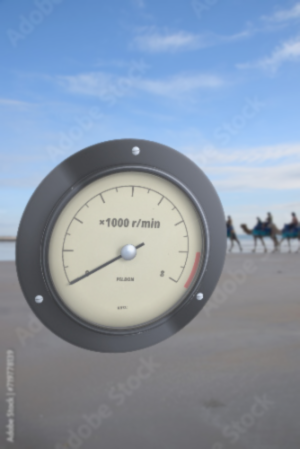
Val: 0
